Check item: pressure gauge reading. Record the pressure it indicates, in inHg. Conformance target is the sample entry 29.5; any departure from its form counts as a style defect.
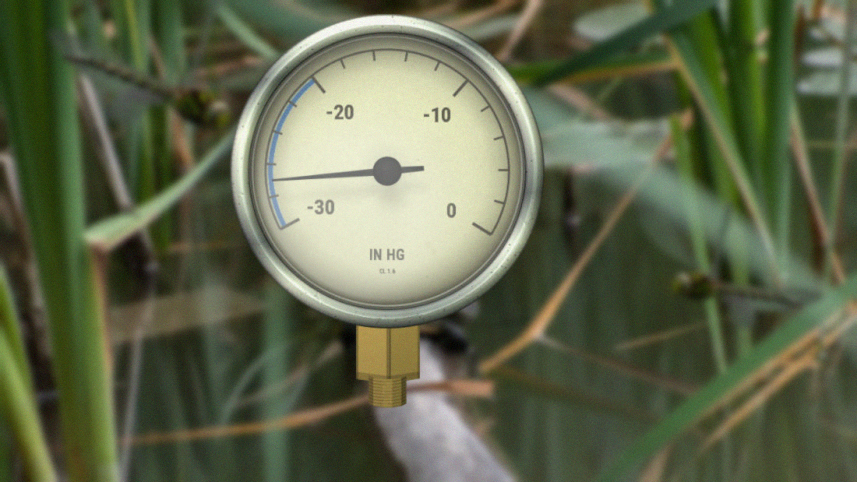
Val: -27
